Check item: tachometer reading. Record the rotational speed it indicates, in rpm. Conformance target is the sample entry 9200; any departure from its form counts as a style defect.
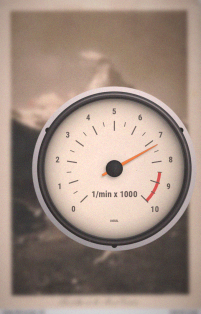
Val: 7250
